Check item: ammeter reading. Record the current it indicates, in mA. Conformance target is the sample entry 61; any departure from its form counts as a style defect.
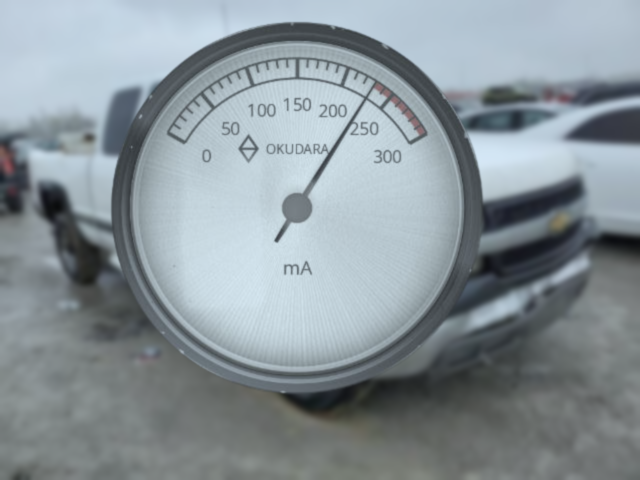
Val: 230
